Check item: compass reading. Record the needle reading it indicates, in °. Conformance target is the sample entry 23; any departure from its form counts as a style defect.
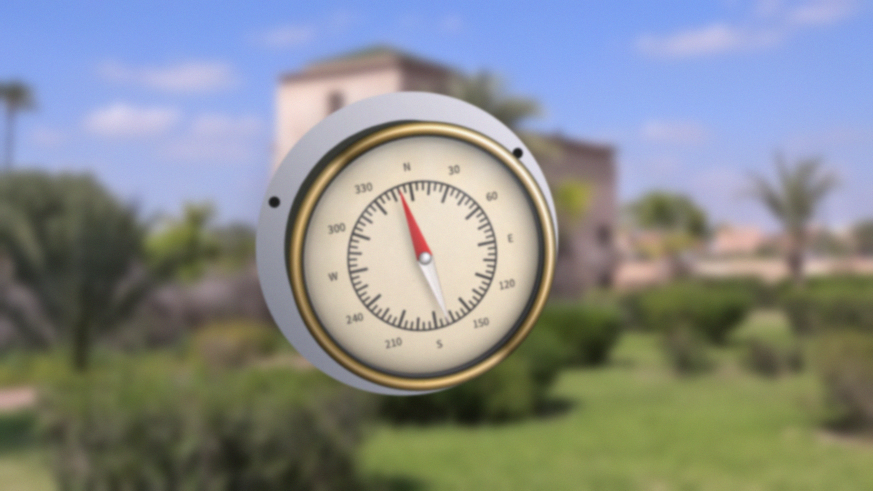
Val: 350
